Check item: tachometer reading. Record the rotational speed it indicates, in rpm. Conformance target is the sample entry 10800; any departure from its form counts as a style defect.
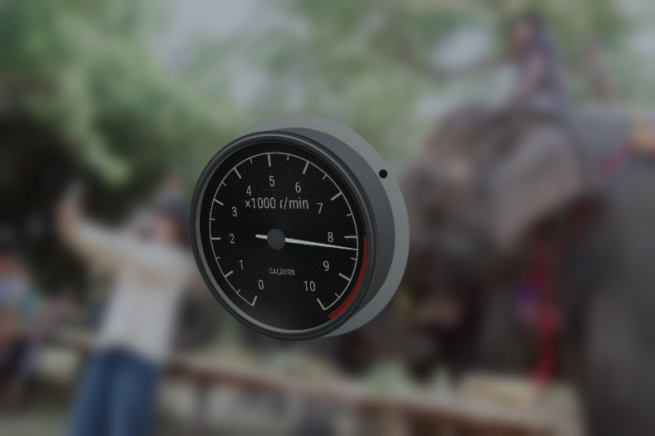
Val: 8250
